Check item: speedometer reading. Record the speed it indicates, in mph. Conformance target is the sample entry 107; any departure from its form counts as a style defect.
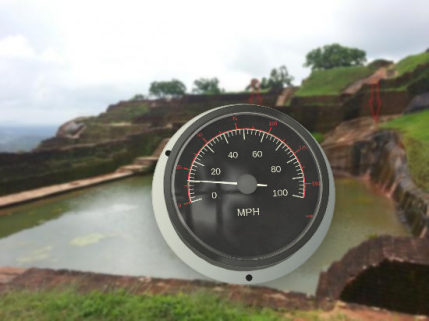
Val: 10
